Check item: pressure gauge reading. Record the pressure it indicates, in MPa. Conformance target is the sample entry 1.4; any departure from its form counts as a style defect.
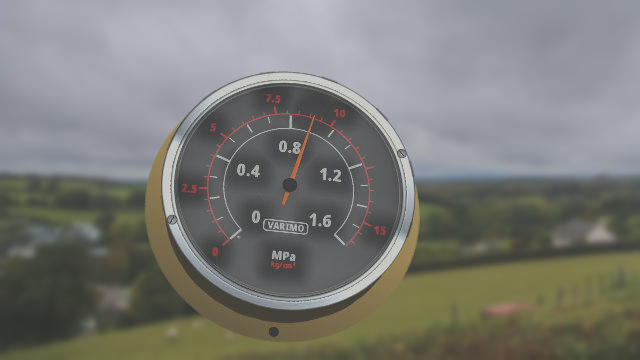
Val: 0.9
